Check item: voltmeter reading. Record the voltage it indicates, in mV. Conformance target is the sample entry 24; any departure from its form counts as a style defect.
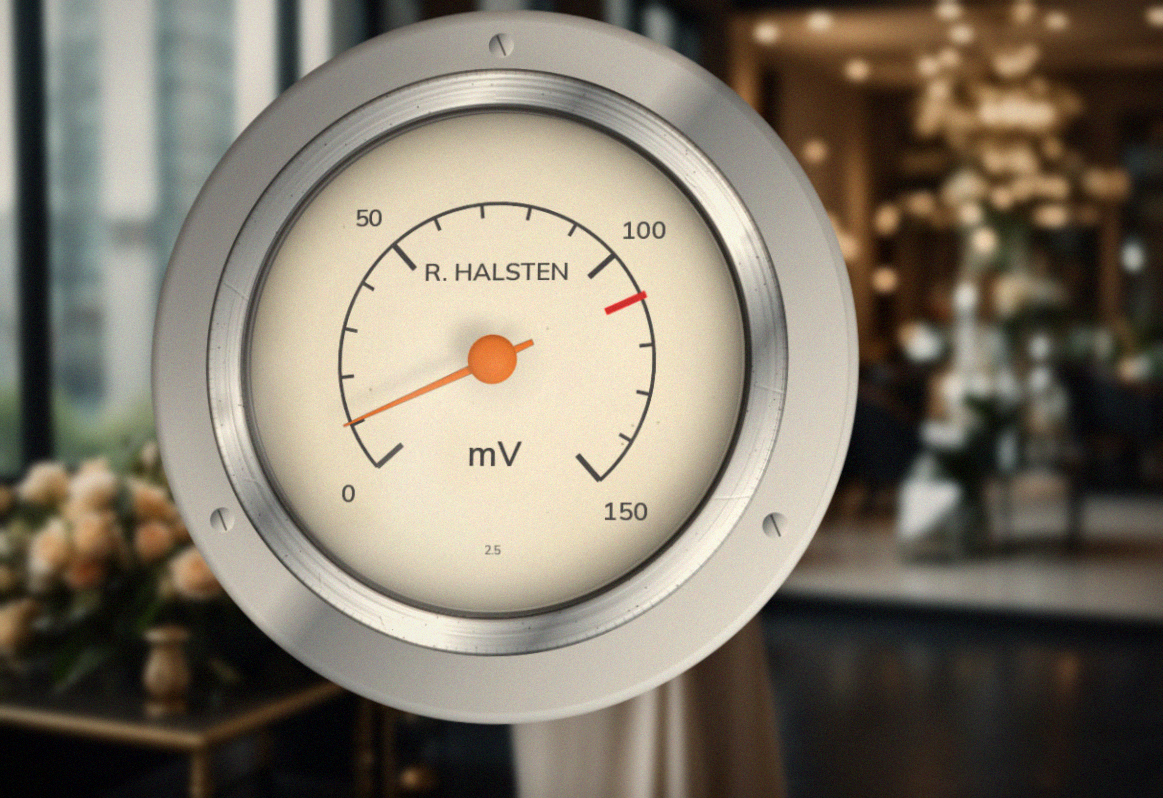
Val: 10
